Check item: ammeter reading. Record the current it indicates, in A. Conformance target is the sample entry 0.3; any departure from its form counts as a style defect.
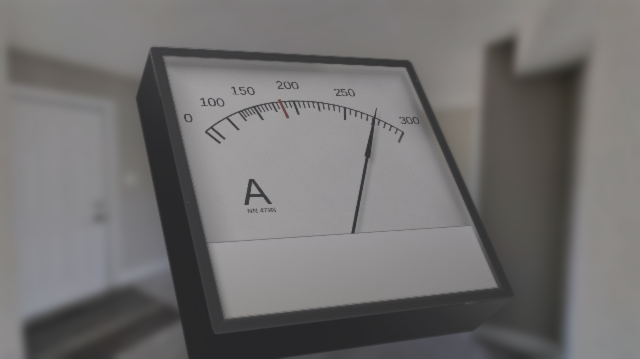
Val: 275
